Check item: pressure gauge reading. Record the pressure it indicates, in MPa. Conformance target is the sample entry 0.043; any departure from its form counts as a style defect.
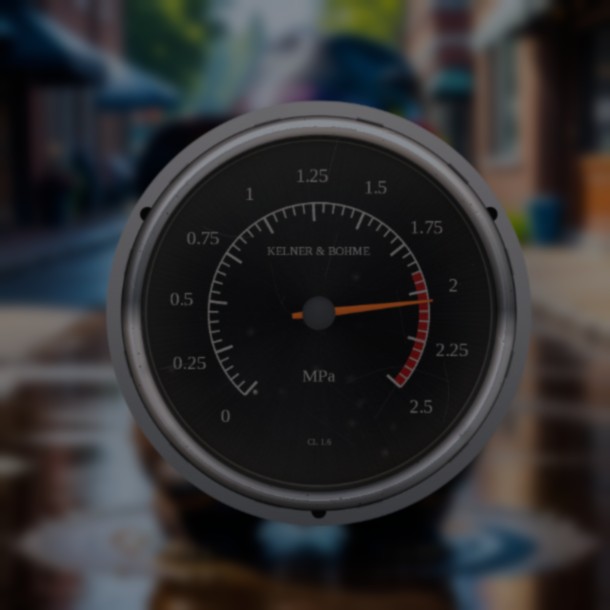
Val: 2.05
